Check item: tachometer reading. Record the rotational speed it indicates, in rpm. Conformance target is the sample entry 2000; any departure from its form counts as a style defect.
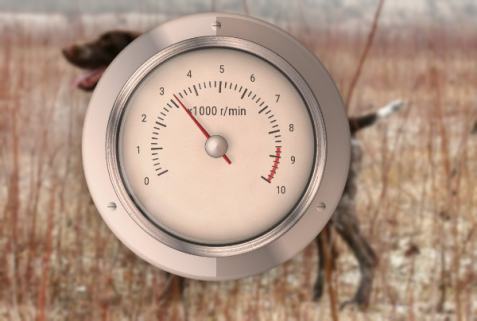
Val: 3200
